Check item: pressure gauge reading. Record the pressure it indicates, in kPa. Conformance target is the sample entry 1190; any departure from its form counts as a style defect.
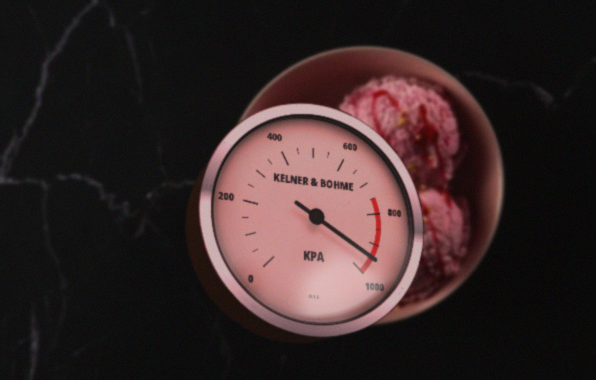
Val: 950
